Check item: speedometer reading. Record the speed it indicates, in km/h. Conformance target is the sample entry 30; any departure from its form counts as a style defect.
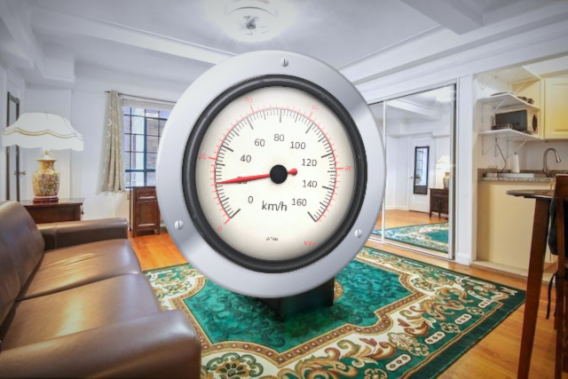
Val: 20
